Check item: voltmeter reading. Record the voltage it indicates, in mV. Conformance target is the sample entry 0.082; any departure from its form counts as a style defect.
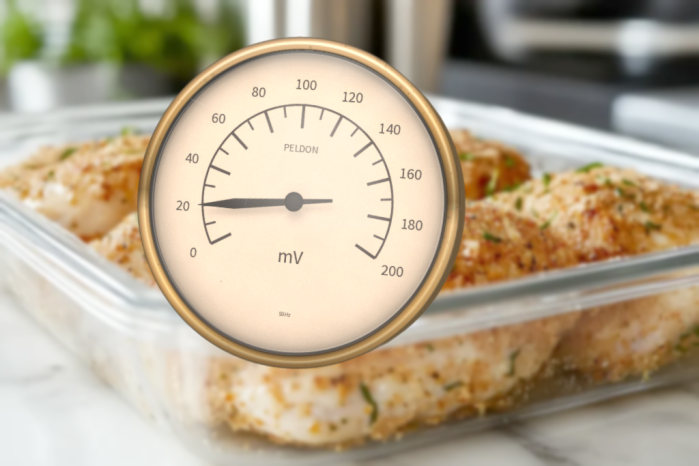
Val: 20
